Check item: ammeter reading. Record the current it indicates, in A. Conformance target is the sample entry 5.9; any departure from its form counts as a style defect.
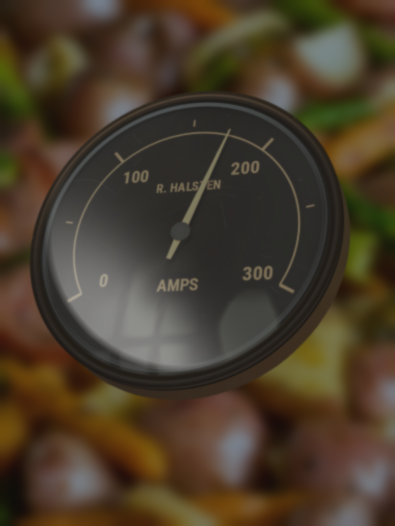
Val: 175
